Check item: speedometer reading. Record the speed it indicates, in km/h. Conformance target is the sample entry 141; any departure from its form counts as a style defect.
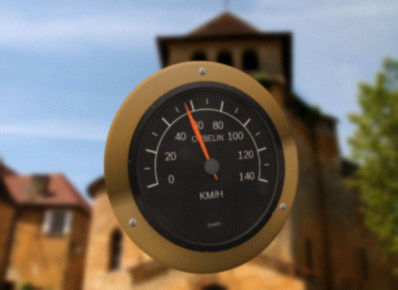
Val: 55
